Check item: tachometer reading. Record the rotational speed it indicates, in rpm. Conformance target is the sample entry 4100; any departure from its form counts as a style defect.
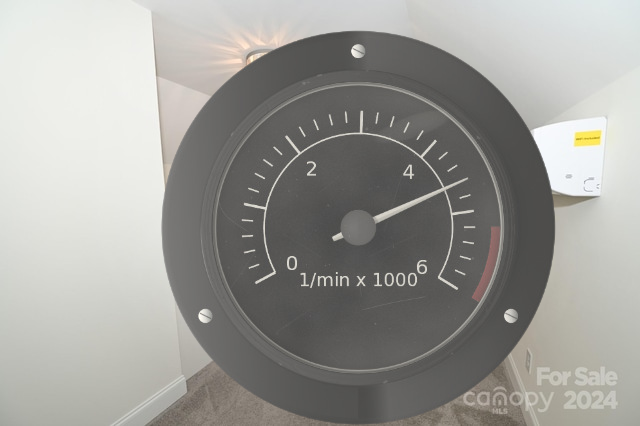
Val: 4600
